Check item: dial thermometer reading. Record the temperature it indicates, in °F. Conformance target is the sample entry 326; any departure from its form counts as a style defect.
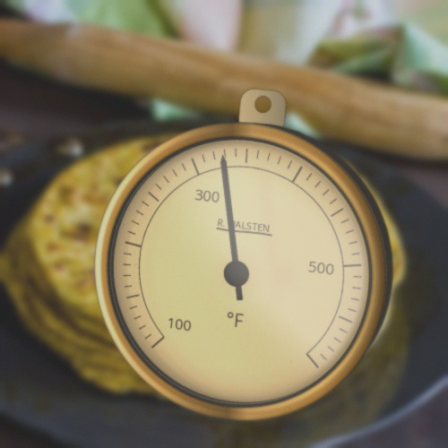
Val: 330
